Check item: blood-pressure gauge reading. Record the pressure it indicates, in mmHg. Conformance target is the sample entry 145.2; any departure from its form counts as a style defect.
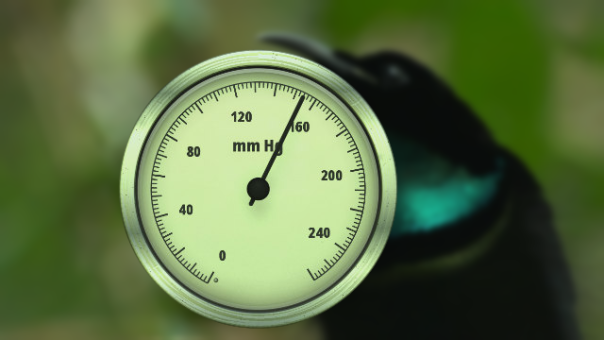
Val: 154
